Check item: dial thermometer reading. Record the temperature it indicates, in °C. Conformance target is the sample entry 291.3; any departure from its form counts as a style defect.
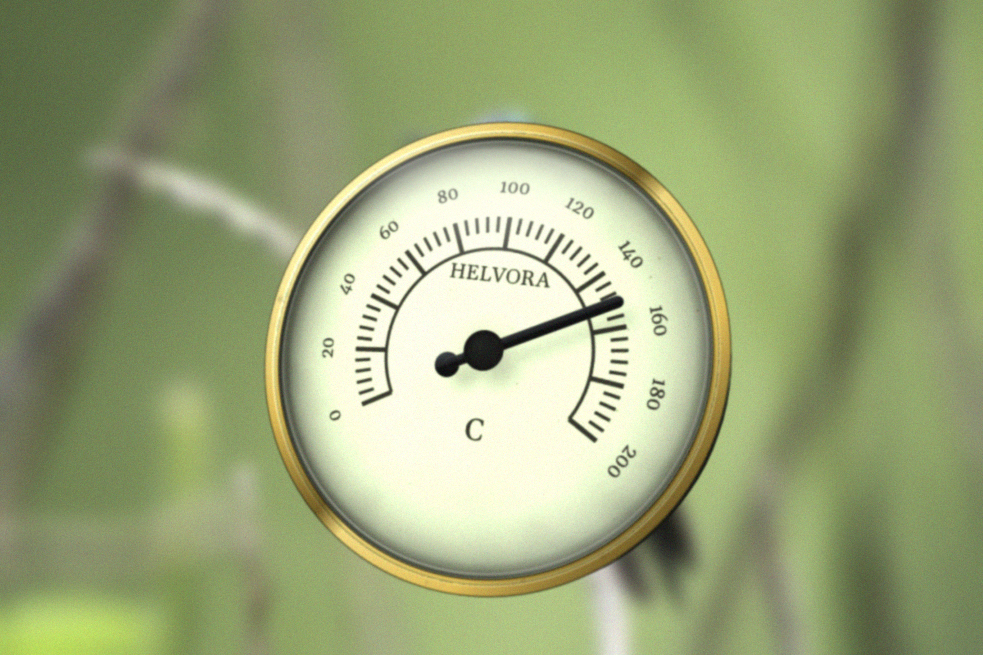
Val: 152
